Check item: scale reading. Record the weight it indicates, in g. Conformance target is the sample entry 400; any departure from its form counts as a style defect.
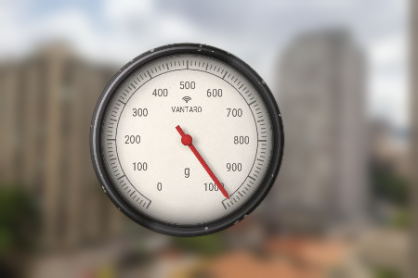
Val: 980
